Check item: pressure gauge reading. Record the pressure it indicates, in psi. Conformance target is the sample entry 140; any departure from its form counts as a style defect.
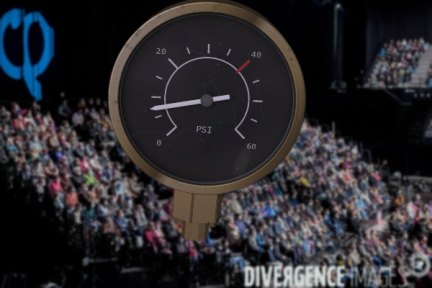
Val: 7.5
